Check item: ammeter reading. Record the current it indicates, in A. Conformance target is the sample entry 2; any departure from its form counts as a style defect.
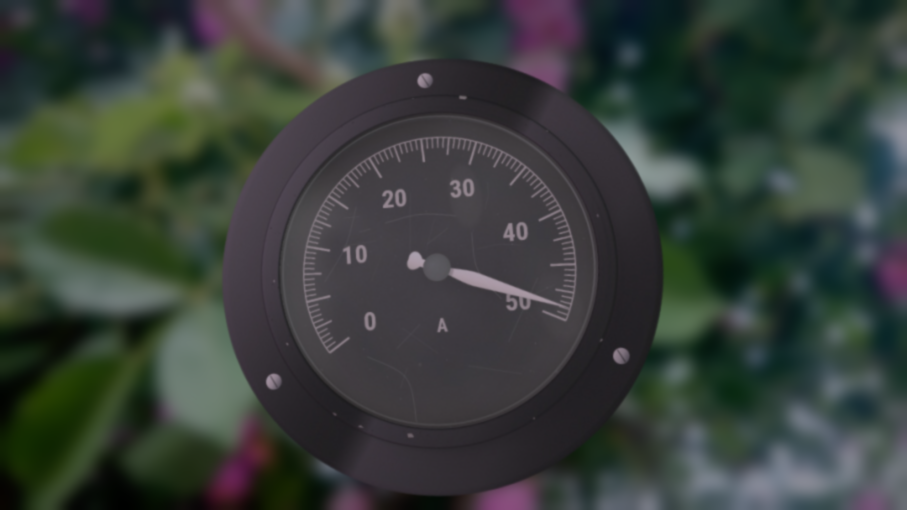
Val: 49
